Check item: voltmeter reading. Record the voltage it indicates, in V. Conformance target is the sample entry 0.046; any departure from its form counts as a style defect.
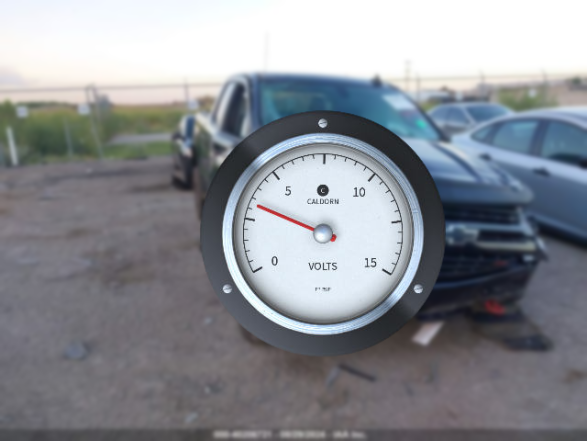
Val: 3.25
